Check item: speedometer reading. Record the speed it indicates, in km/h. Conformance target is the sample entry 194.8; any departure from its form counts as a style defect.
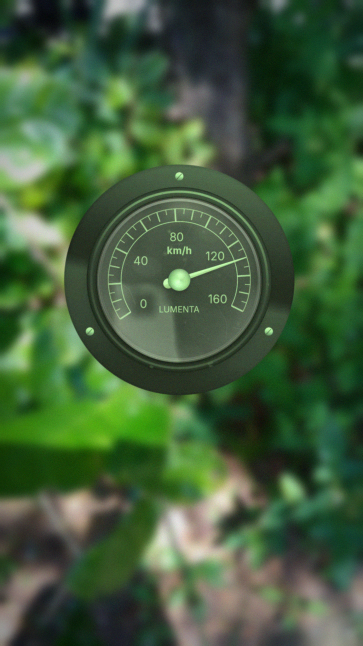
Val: 130
